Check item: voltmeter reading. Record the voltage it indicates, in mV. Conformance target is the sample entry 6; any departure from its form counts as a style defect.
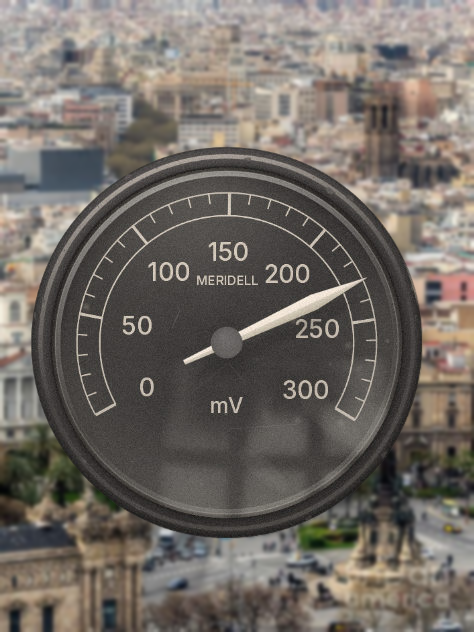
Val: 230
